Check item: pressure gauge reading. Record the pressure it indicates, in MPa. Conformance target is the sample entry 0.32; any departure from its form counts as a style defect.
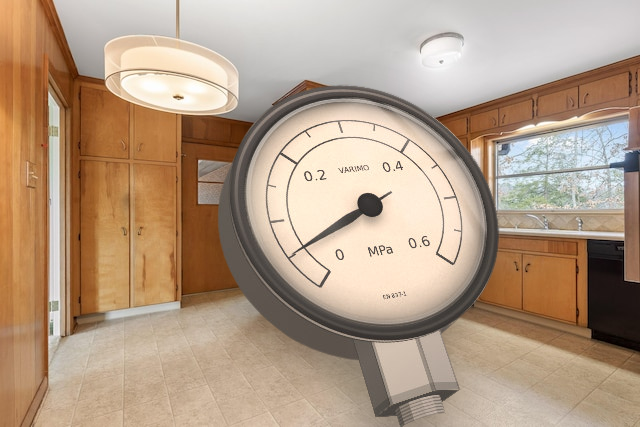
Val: 0.05
